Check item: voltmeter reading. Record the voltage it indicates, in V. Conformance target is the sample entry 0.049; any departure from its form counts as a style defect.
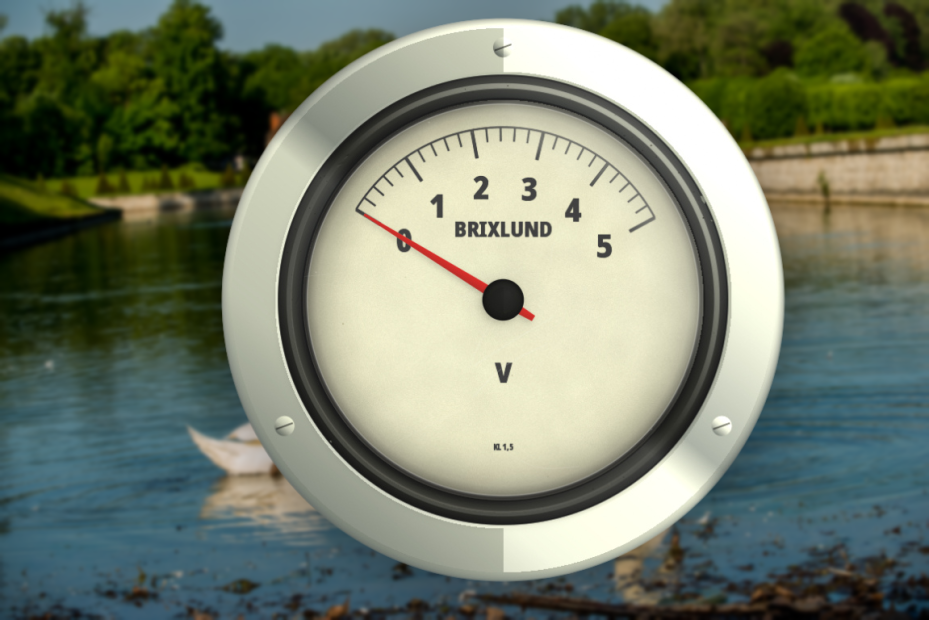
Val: 0
